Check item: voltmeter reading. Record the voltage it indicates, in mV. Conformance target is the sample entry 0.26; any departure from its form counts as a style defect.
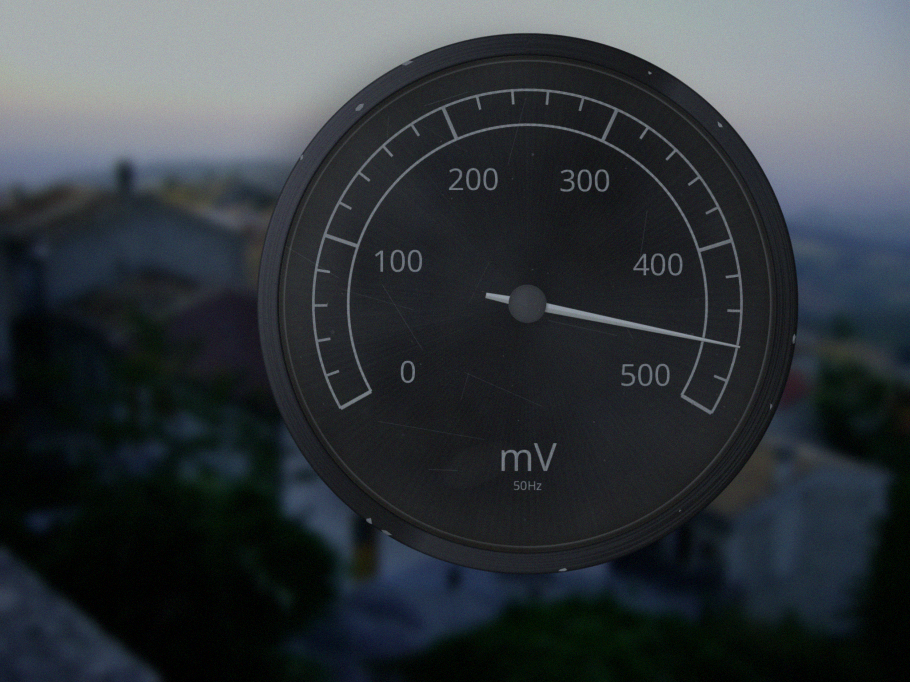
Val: 460
